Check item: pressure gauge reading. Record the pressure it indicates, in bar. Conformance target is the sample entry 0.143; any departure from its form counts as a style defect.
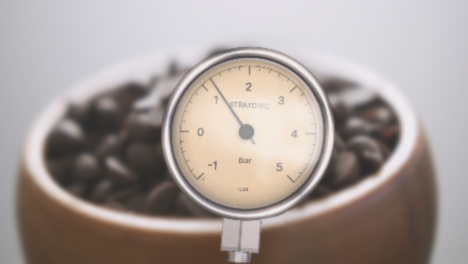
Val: 1.2
